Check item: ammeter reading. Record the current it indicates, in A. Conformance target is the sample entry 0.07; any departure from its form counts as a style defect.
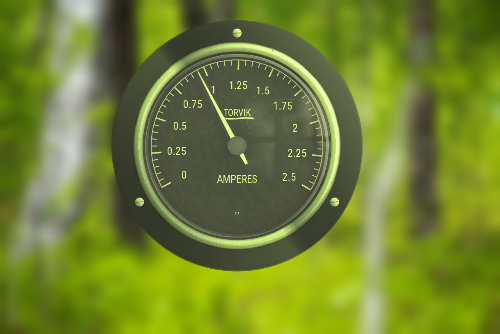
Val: 0.95
